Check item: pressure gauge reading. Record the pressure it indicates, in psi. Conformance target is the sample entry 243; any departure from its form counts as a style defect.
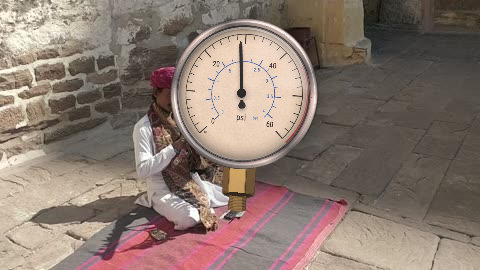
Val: 29
